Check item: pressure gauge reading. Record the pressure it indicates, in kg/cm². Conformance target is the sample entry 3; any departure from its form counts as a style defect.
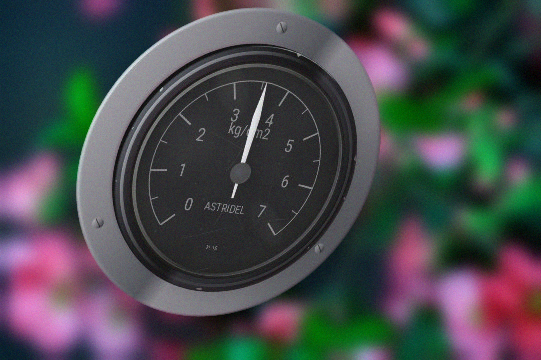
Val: 3.5
